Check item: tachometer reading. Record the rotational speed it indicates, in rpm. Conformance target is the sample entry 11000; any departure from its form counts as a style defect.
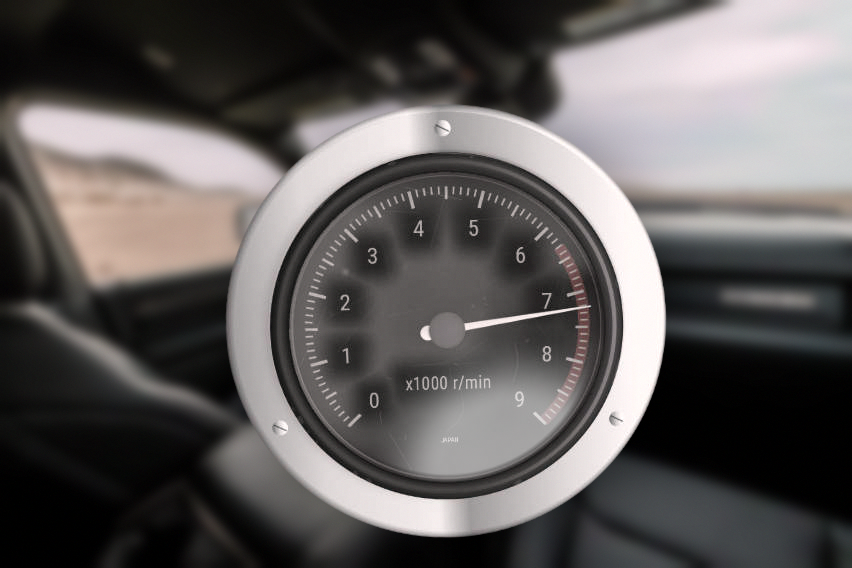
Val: 7200
